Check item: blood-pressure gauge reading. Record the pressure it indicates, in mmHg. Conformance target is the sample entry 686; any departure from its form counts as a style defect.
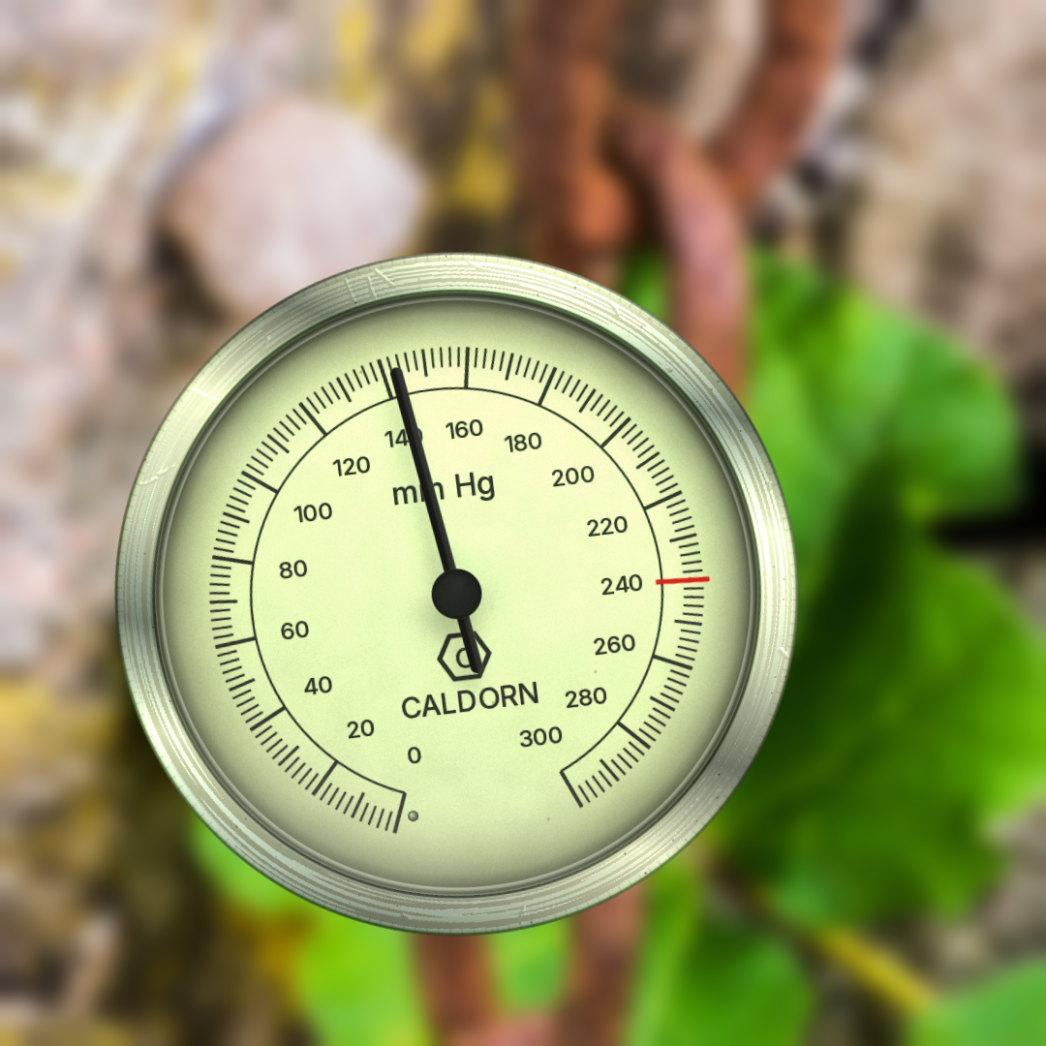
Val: 143
